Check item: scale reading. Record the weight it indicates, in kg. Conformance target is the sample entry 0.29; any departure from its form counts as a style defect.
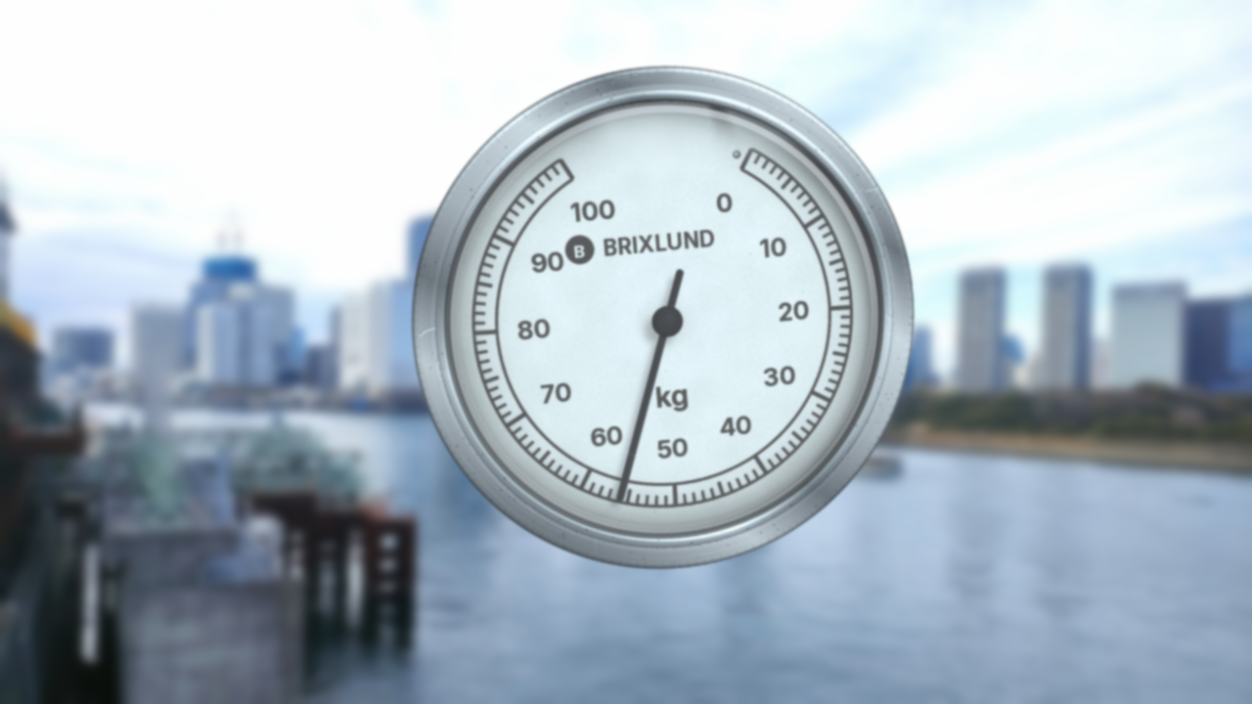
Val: 56
